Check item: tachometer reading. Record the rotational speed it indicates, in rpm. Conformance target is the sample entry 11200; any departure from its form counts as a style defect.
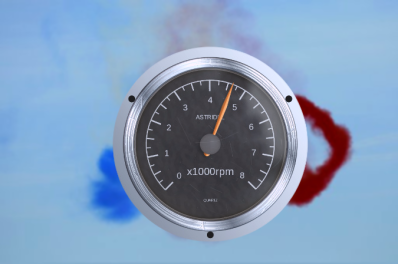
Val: 4625
